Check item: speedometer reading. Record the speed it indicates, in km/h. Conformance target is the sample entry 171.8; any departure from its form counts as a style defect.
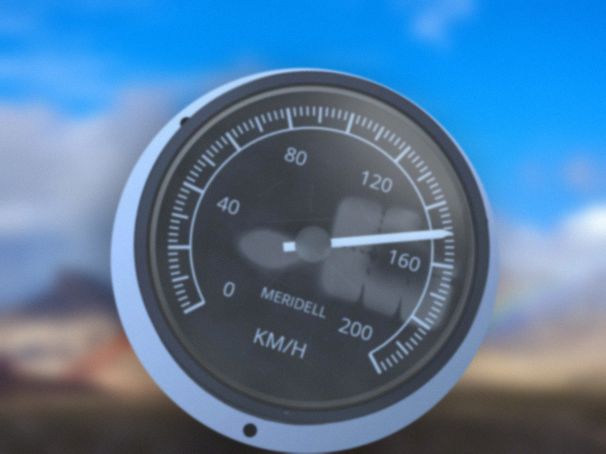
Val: 150
